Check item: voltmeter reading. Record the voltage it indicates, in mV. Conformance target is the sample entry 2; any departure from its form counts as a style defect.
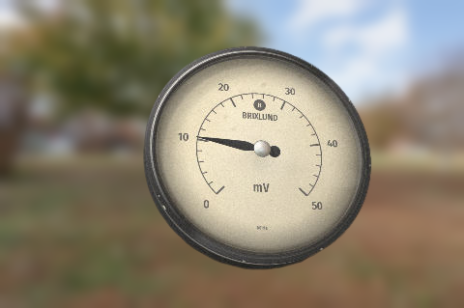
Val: 10
